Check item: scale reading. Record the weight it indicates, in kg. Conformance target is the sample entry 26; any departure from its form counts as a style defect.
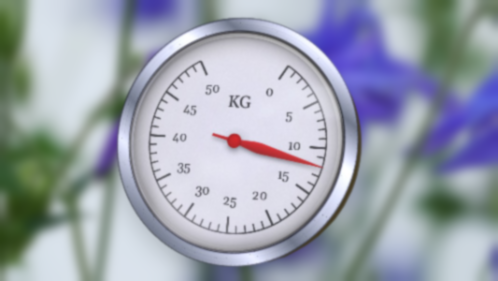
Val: 12
